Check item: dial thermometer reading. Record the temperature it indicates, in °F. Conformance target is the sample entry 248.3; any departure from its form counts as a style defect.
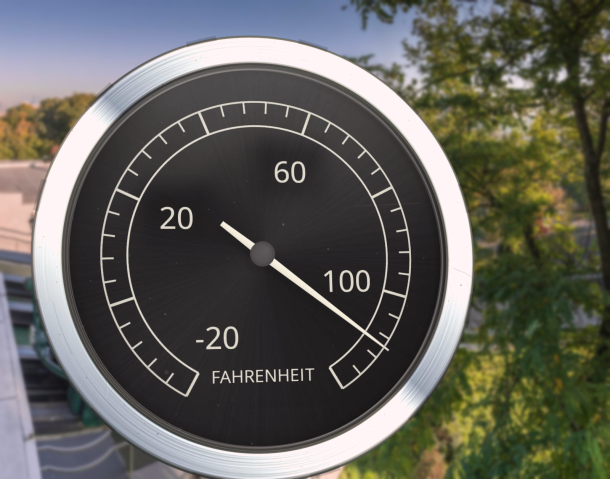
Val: 110
